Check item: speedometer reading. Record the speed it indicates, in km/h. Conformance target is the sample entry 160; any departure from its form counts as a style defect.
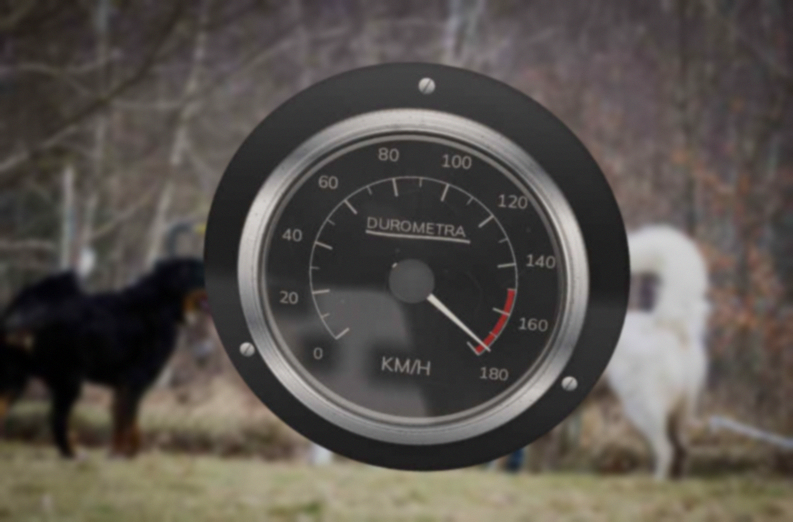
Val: 175
